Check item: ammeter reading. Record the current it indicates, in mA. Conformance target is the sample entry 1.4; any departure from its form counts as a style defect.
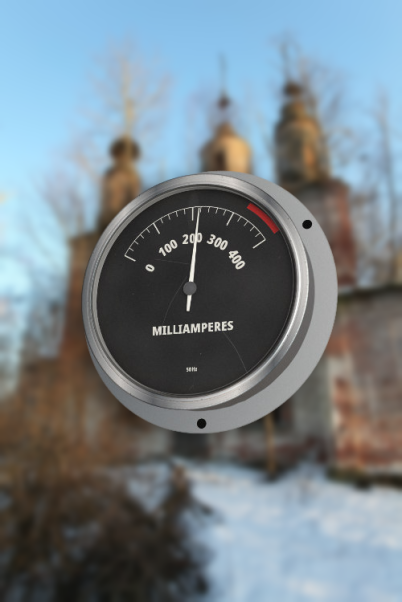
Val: 220
